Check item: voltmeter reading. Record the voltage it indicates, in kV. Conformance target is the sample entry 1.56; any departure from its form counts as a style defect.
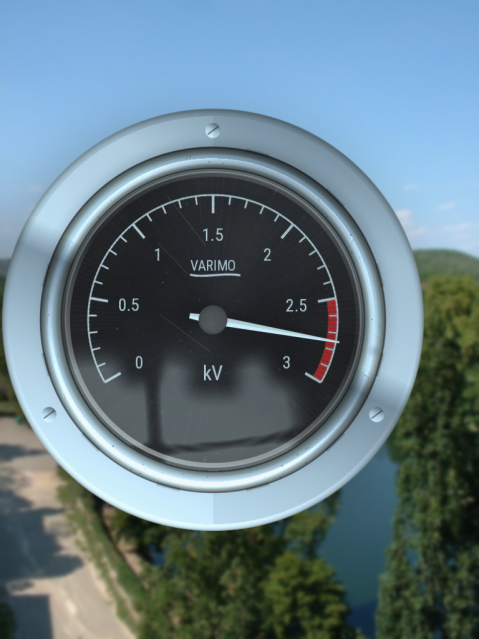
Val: 2.75
